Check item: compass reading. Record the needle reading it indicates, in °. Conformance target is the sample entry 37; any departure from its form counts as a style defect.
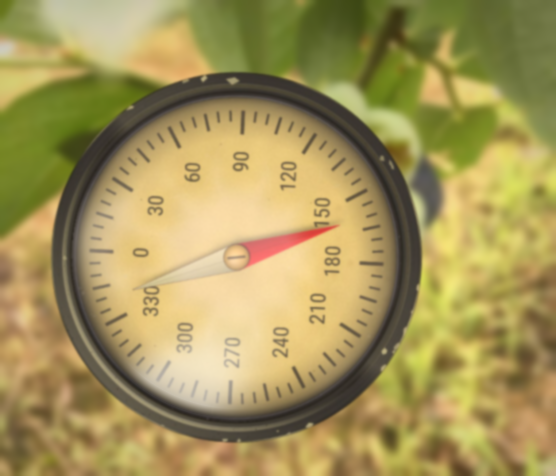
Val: 160
